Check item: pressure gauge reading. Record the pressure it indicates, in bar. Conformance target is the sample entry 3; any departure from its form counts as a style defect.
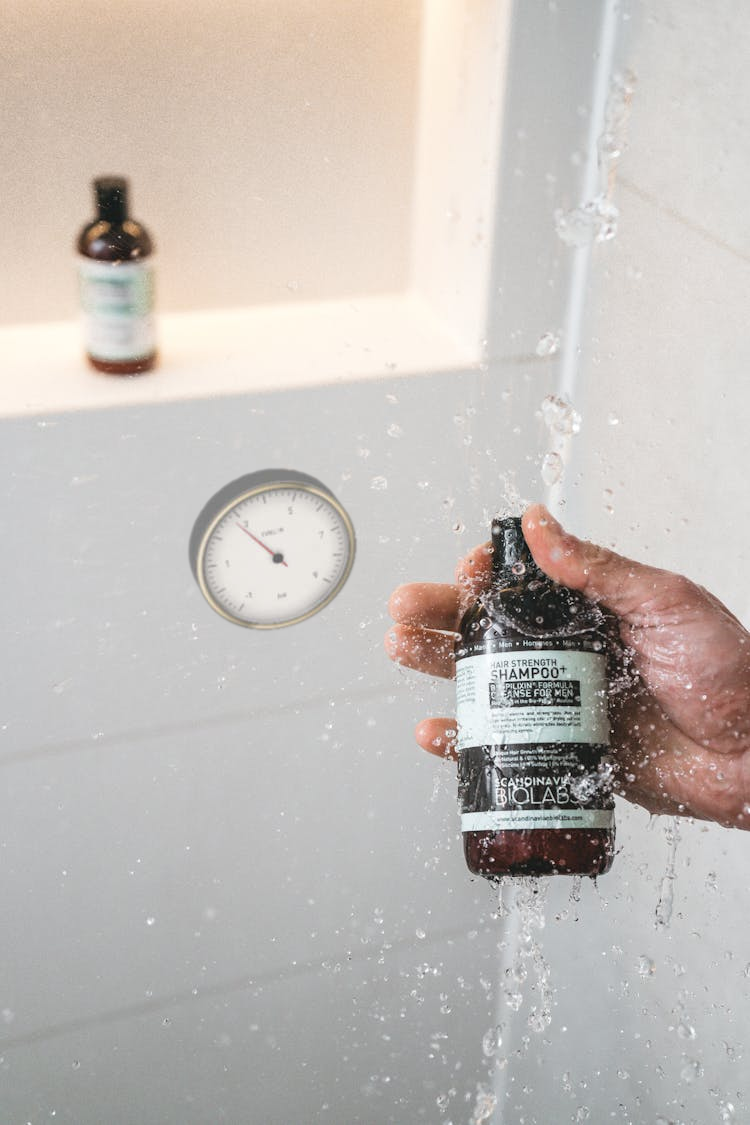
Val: 2.8
